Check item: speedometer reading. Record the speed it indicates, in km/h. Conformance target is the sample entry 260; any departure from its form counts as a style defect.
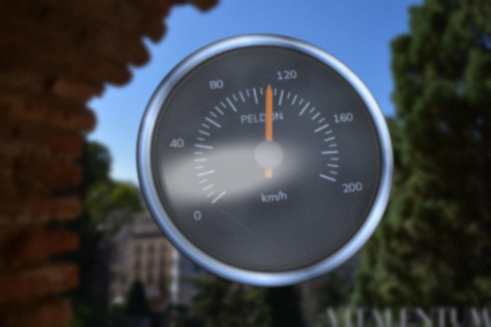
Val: 110
